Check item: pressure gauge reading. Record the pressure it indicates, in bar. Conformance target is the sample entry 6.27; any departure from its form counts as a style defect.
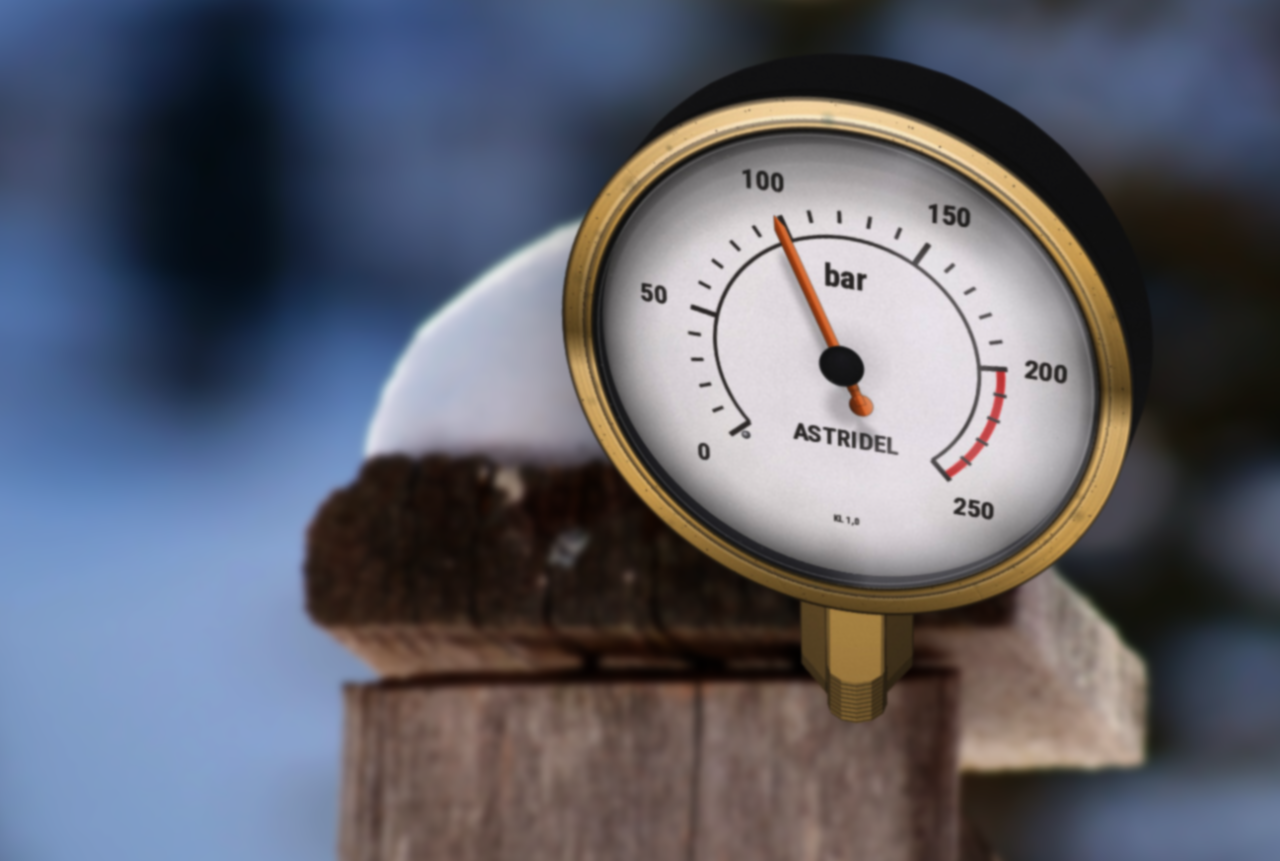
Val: 100
